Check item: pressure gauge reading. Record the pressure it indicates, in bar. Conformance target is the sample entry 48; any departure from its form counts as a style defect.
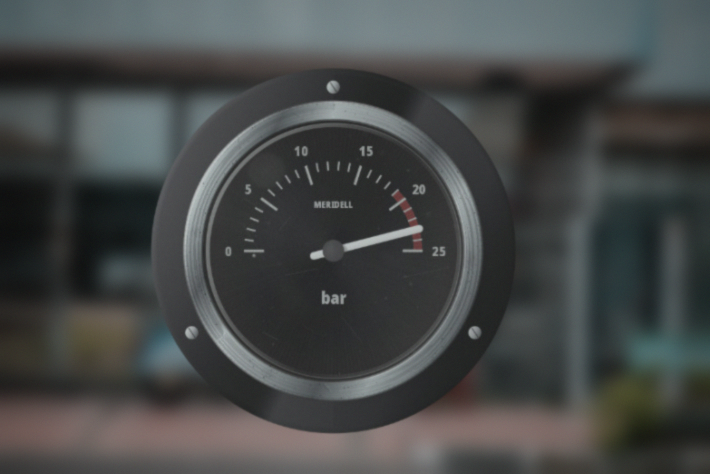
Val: 23
